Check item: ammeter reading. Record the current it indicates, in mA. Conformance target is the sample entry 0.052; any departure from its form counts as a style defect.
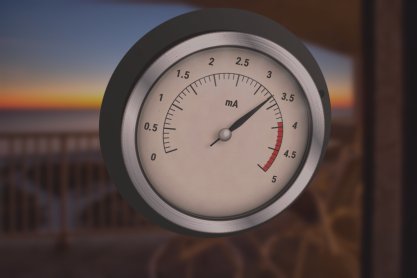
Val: 3.3
